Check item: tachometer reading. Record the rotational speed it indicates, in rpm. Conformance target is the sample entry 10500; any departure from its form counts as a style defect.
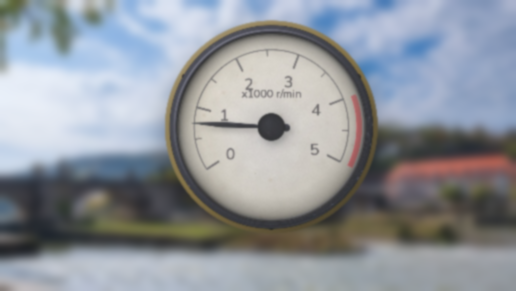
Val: 750
